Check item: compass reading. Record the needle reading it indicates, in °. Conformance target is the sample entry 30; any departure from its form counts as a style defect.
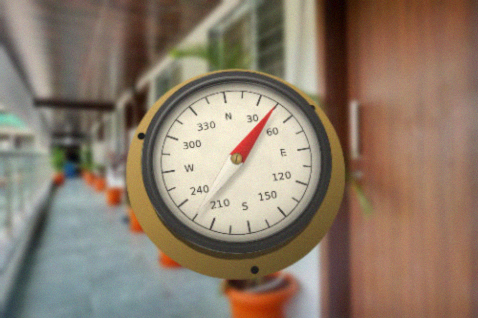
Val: 45
